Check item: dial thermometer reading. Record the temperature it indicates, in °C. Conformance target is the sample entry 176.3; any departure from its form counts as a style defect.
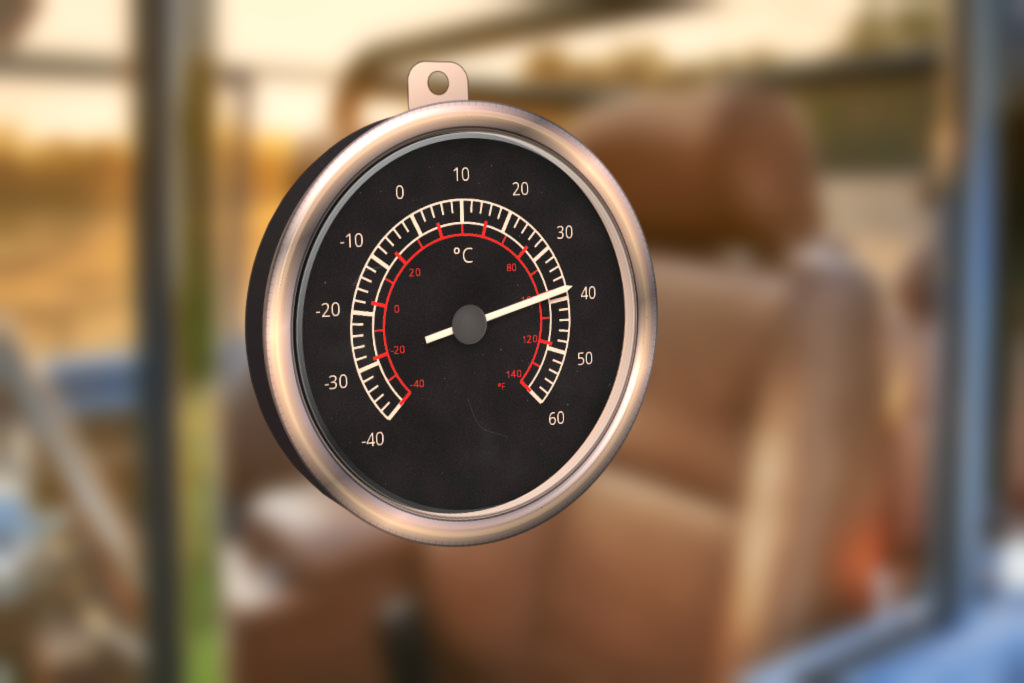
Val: 38
